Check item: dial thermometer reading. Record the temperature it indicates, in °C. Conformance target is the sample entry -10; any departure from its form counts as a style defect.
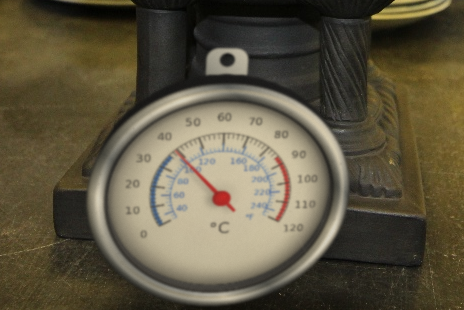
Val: 40
